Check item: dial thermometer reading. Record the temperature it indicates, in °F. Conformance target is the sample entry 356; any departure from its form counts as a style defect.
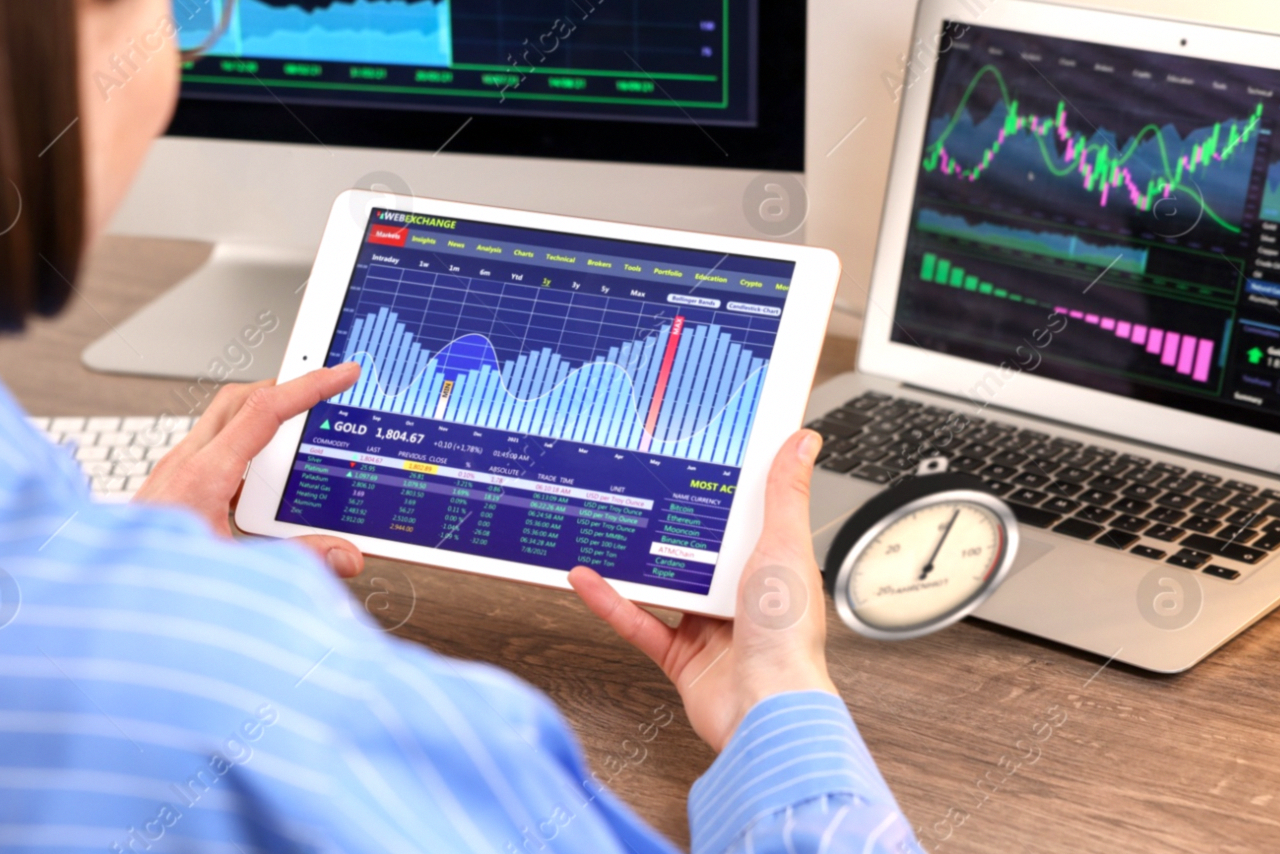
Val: 60
